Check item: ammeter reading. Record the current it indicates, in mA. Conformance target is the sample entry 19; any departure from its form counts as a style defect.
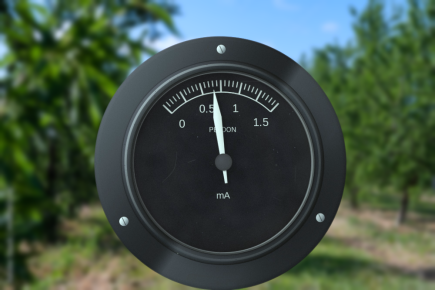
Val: 0.65
